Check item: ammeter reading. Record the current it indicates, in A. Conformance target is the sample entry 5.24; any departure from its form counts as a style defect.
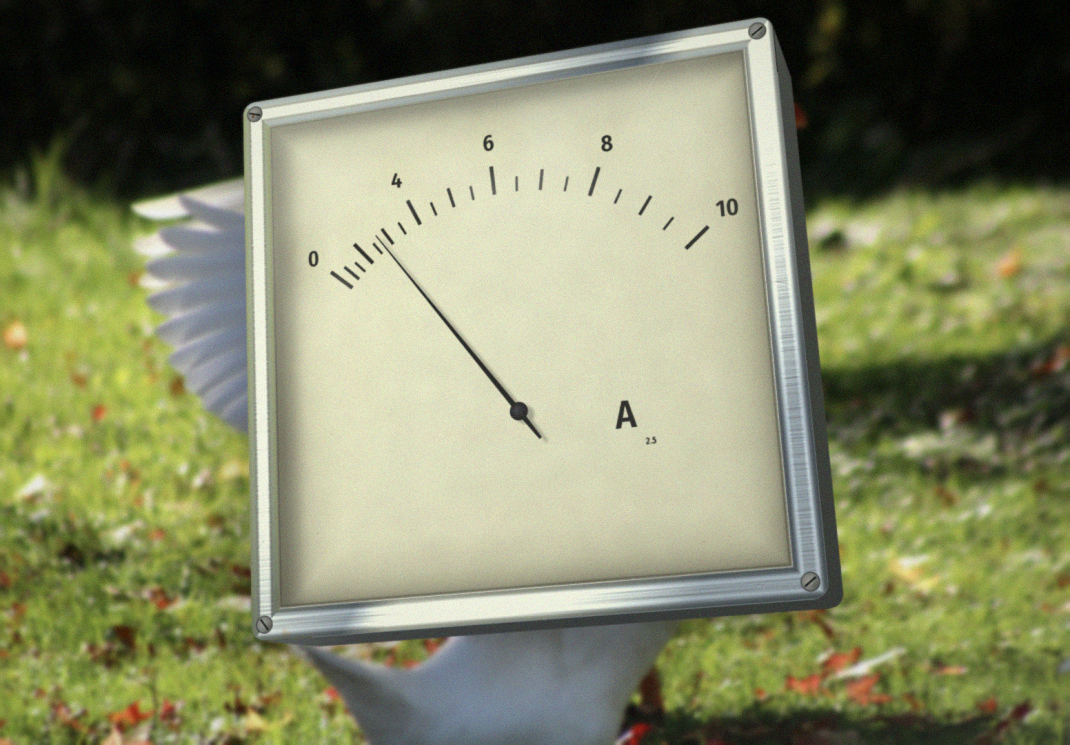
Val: 2.75
